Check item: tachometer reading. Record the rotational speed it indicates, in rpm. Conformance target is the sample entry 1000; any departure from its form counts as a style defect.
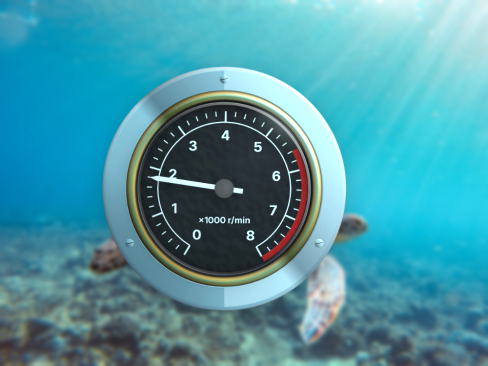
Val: 1800
